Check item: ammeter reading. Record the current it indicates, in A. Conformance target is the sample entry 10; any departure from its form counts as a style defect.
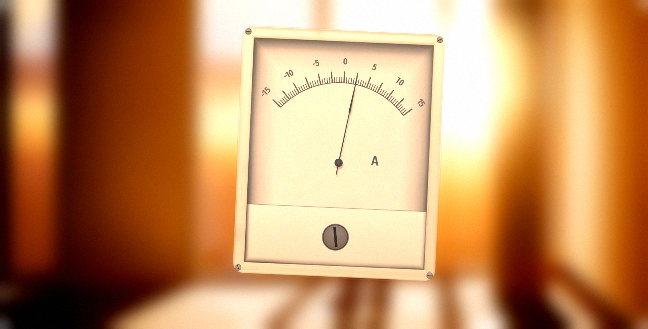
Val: 2.5
